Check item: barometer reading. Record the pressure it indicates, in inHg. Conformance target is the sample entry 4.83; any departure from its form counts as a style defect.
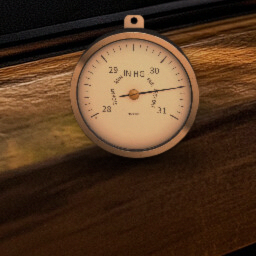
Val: 30.5
